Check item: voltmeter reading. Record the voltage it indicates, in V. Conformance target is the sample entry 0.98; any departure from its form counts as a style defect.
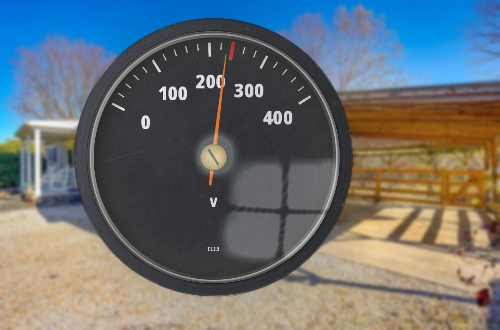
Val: 230
